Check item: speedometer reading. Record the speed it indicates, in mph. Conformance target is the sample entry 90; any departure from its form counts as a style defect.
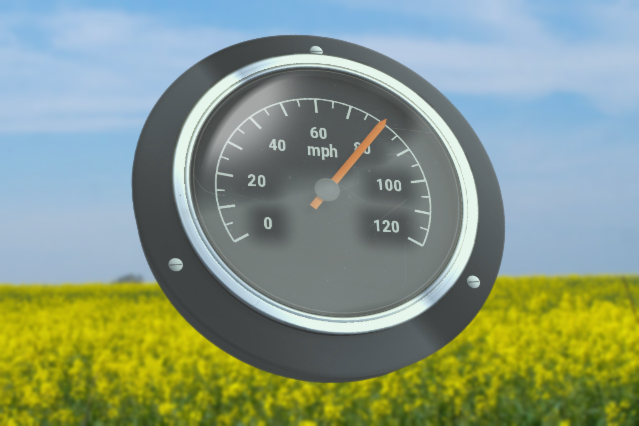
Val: 80
